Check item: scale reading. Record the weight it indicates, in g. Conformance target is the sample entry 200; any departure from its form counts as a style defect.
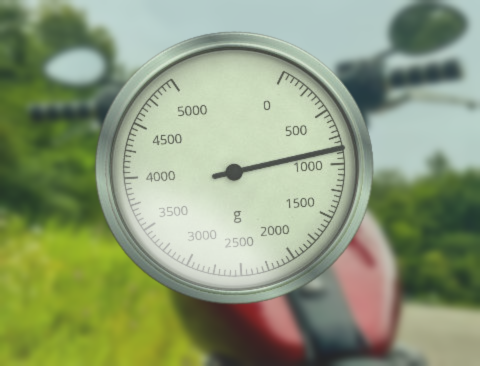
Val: 850
